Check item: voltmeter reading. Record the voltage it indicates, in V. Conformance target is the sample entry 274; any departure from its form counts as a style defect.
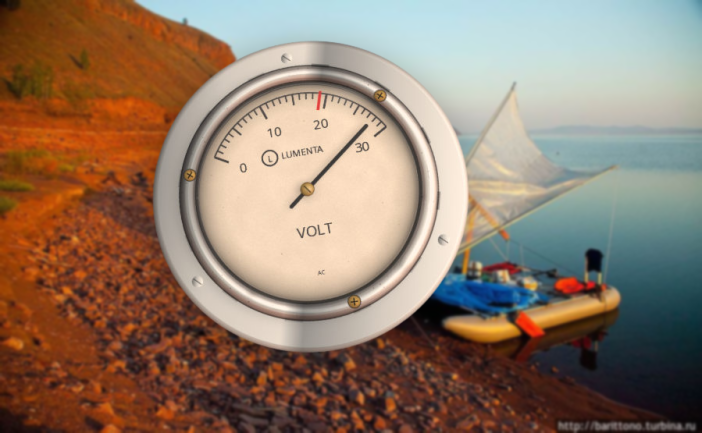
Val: 28
